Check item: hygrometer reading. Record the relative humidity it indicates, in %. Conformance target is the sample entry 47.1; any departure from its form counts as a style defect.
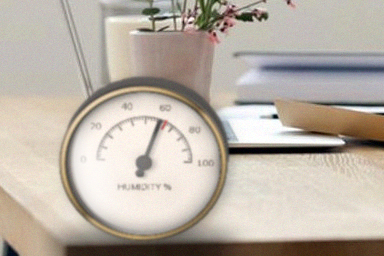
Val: 60
